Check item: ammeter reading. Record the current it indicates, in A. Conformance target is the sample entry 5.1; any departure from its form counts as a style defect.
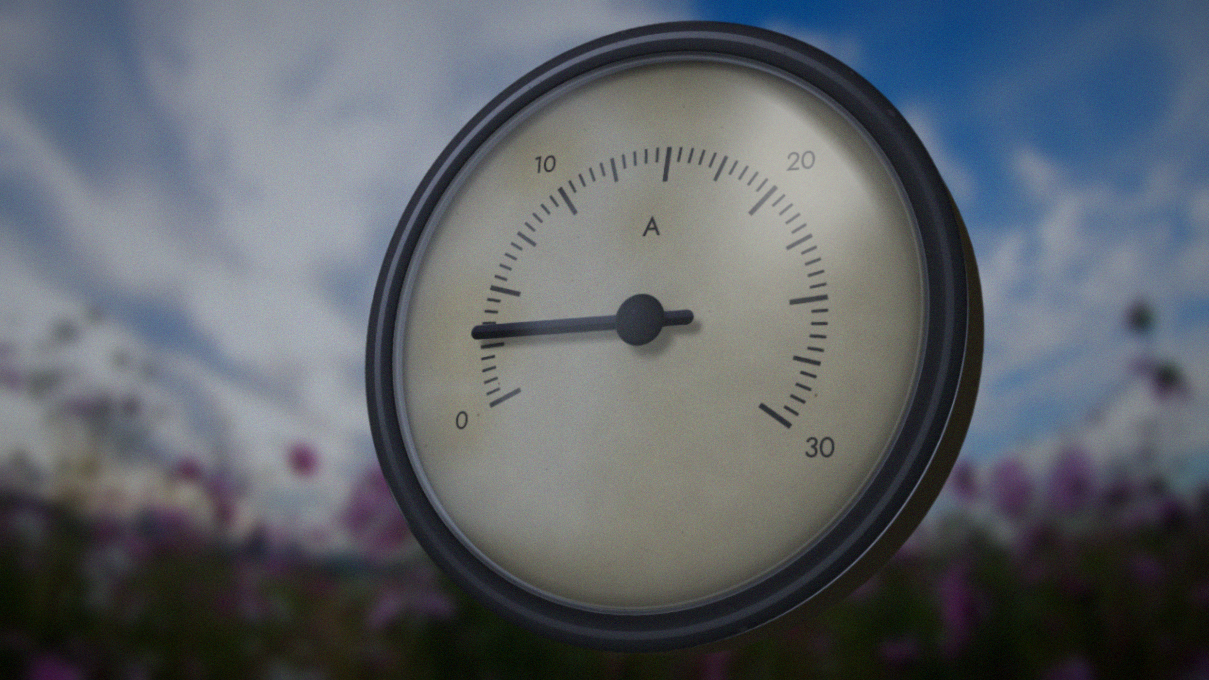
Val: 3
